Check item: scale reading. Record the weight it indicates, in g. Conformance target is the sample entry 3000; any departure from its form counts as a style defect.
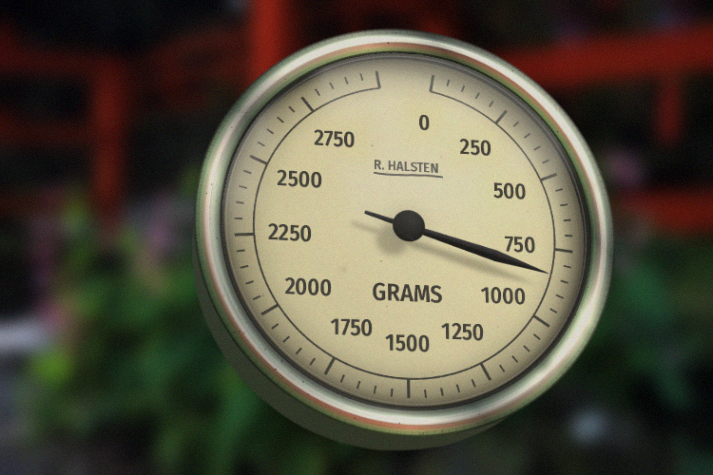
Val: 850
